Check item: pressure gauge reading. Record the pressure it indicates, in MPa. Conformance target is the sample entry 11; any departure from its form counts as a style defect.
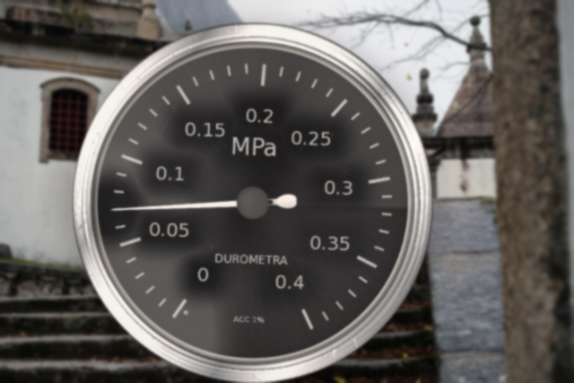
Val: 0.07
